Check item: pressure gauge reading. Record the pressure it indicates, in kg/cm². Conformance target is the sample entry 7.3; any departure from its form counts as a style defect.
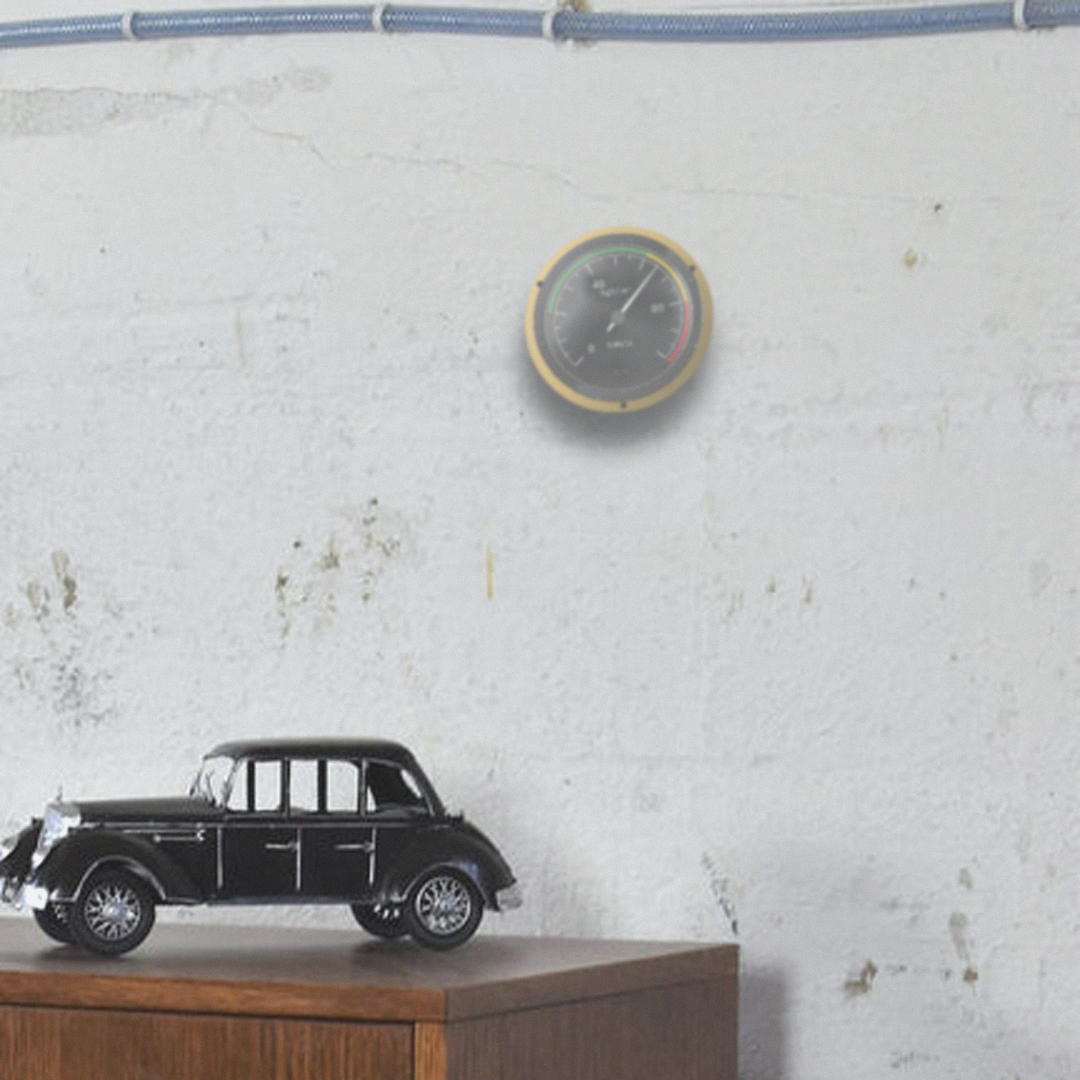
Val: 65
